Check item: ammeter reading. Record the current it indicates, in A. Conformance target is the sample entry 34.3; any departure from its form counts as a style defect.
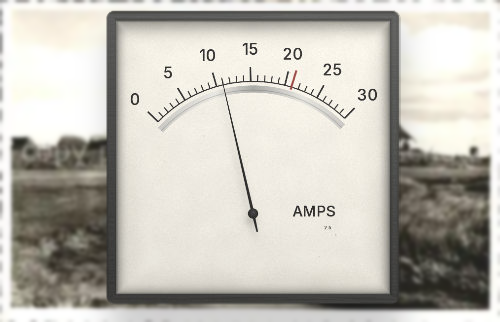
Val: 11
